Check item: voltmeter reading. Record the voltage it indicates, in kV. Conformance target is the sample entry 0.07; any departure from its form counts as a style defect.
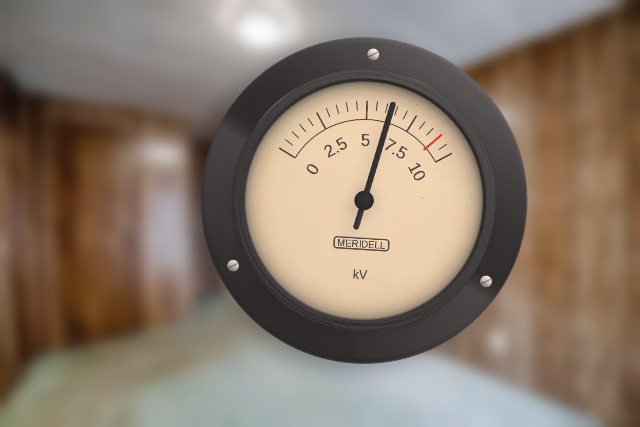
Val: 6.25
